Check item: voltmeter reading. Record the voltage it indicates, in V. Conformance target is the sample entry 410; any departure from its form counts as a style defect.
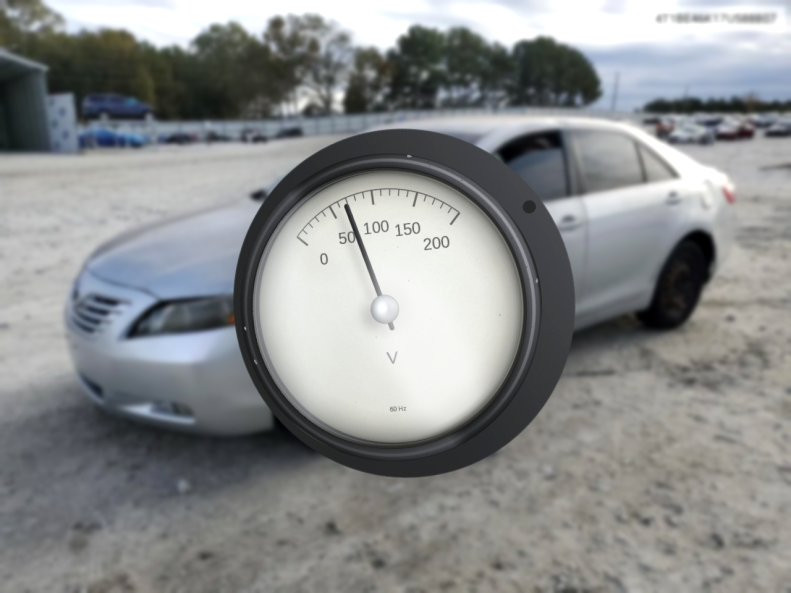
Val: 70
